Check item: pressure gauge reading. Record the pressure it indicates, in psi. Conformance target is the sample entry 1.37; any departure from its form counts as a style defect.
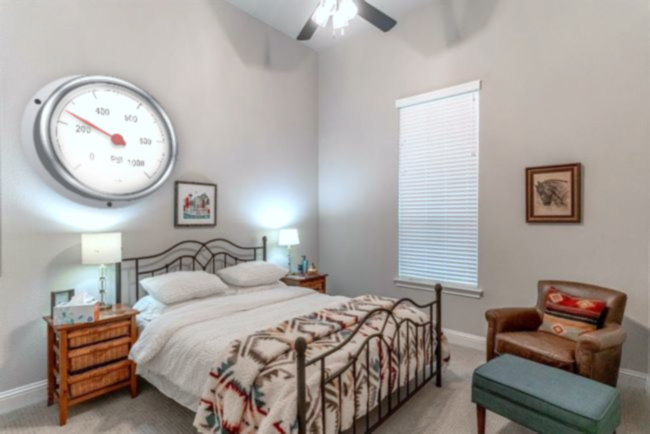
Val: 250
